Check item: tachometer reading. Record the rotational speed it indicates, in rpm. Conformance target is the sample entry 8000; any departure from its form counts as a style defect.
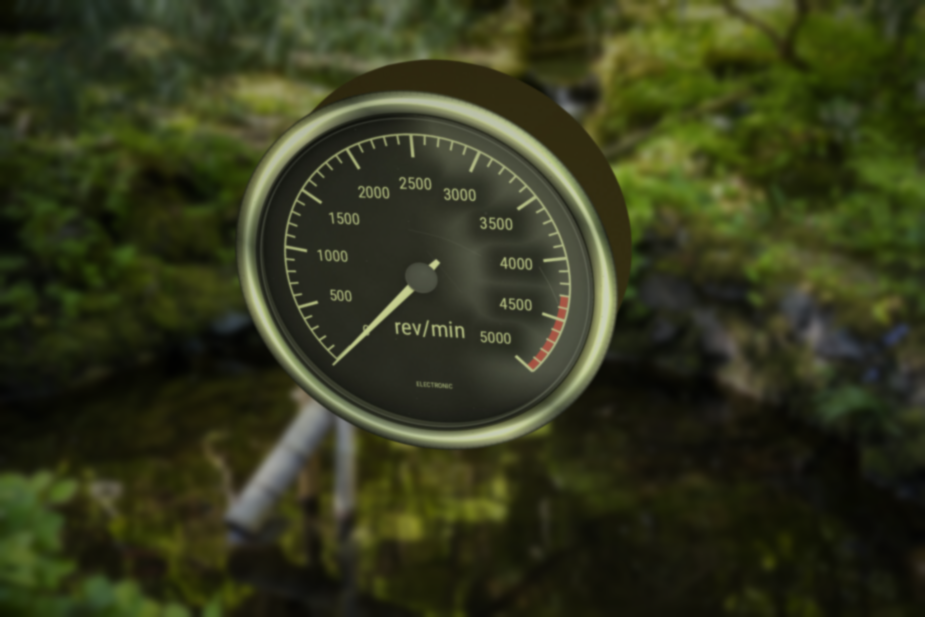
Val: 0
